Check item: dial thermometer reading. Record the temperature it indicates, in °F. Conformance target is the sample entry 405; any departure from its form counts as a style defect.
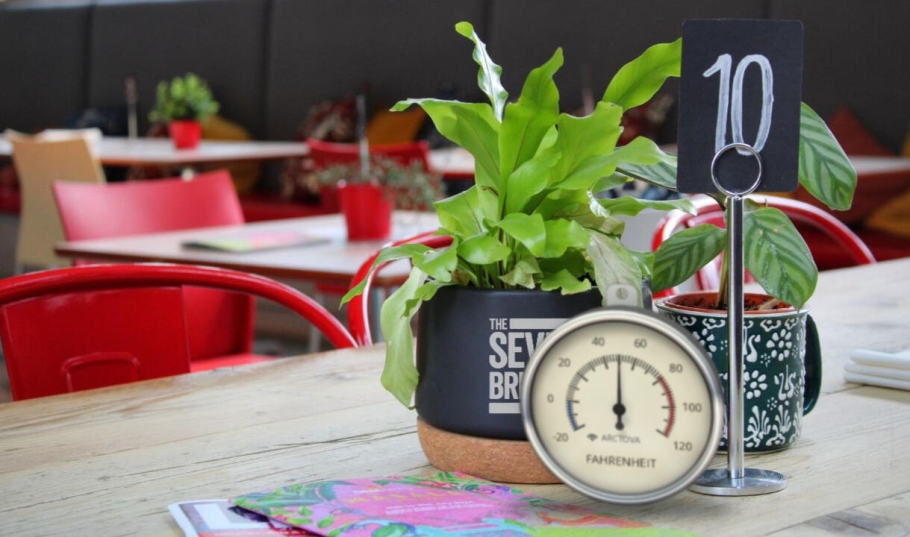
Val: 50
